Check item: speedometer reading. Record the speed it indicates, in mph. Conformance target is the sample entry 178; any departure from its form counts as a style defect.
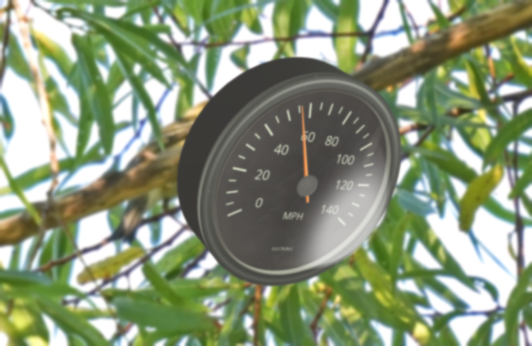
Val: 55
